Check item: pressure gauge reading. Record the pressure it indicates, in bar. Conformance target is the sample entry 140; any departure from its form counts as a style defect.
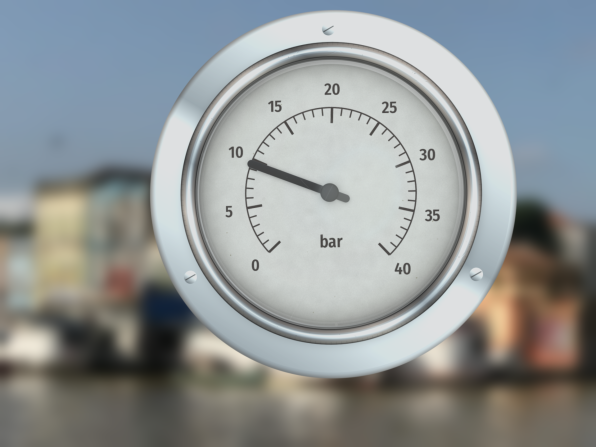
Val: 9.5
